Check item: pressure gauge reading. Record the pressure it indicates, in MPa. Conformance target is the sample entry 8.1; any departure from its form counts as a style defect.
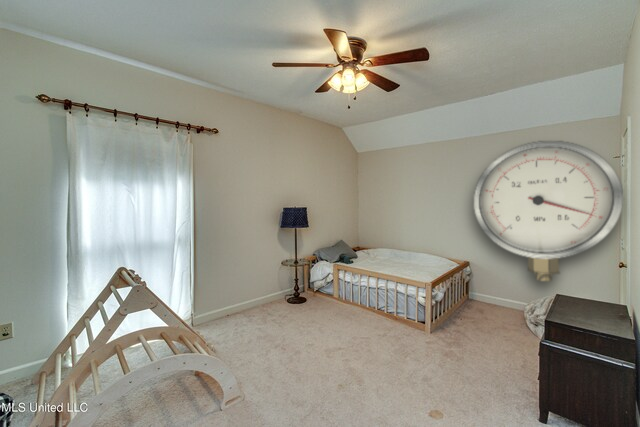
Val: 0.55
